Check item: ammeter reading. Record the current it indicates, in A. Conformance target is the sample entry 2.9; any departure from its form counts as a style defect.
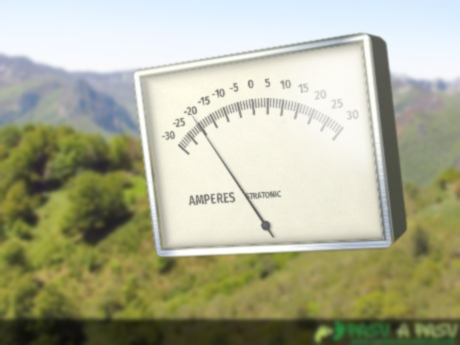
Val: -20
